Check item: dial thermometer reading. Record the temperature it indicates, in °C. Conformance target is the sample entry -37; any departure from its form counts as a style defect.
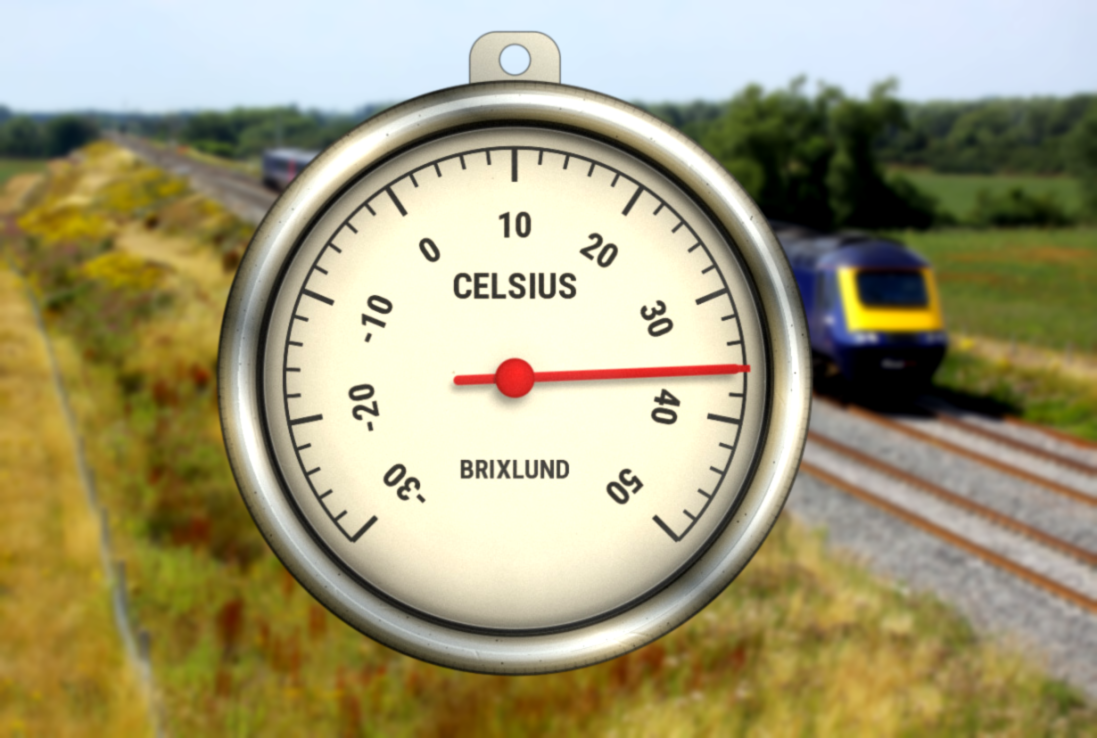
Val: 36
